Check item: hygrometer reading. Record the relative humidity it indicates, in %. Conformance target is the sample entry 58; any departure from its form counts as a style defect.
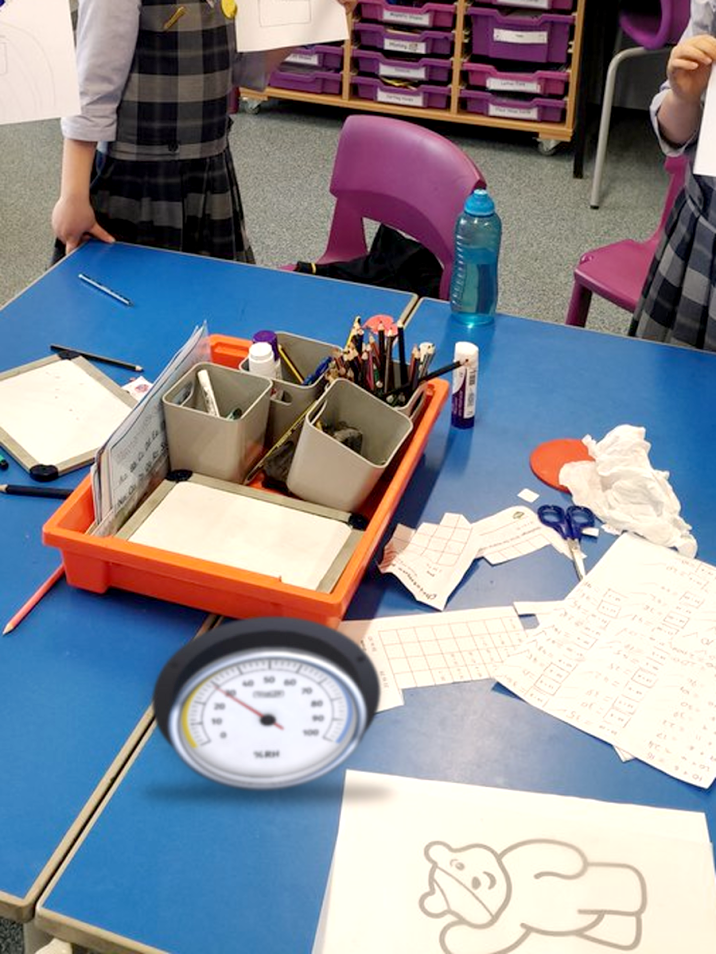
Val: 30
